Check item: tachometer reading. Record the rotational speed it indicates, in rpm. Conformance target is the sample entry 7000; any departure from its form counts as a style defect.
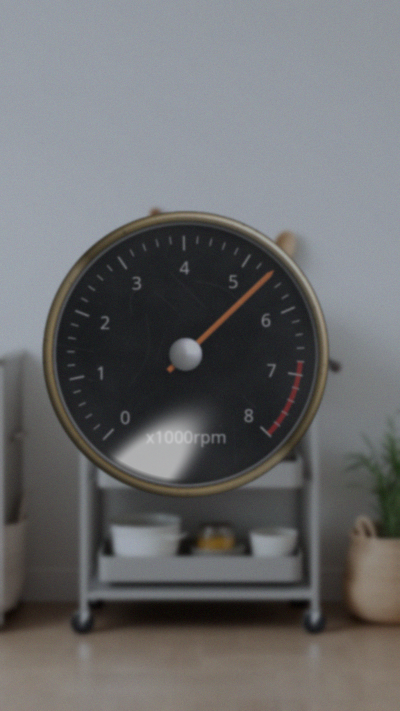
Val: 5400
